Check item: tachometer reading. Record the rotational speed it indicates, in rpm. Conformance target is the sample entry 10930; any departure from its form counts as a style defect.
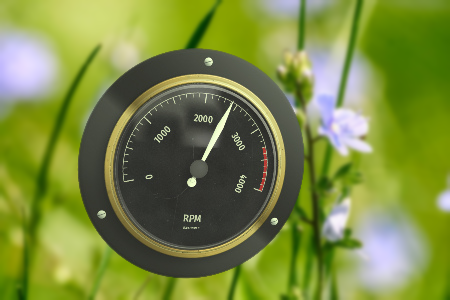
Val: 2400
